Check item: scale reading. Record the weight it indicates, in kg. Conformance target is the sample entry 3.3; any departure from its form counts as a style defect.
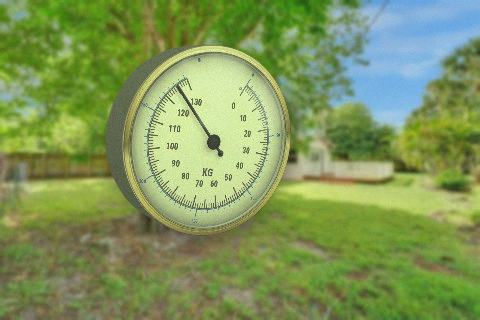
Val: 125
